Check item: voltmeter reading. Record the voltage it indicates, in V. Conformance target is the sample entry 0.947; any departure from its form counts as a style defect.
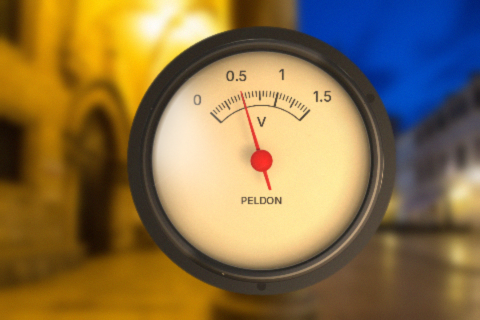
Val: 0.5
